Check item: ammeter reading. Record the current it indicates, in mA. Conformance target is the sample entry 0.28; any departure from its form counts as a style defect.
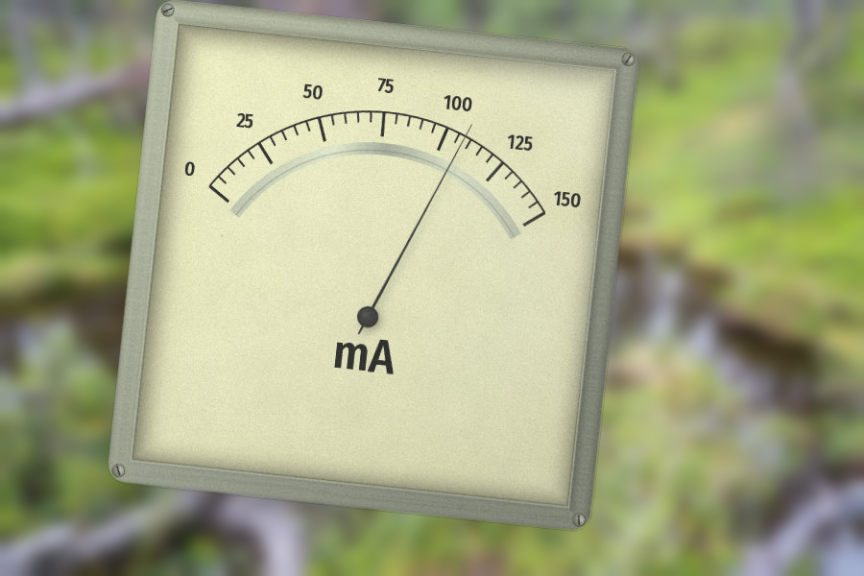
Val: 107.5
